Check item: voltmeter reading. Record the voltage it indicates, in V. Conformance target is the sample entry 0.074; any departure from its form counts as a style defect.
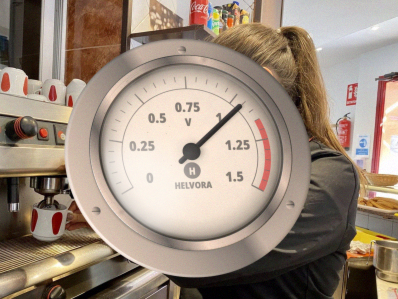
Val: 1.05
